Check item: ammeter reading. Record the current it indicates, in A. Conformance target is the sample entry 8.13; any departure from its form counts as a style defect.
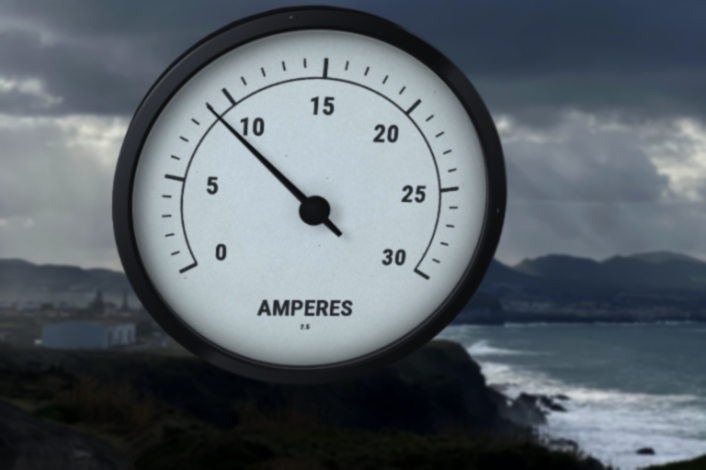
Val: 9
